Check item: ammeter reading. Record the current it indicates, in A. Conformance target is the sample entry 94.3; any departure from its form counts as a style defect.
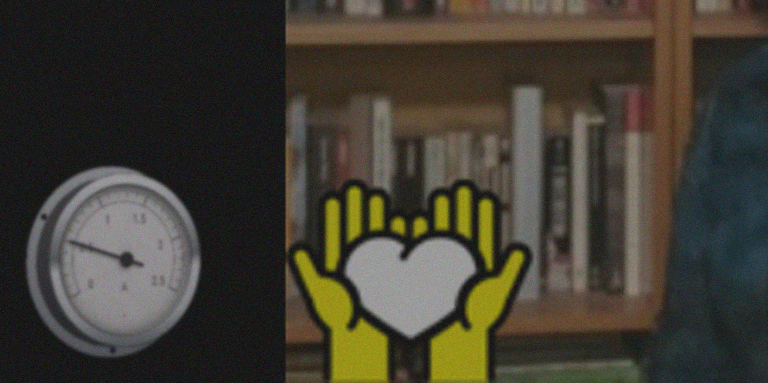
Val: 0.5
